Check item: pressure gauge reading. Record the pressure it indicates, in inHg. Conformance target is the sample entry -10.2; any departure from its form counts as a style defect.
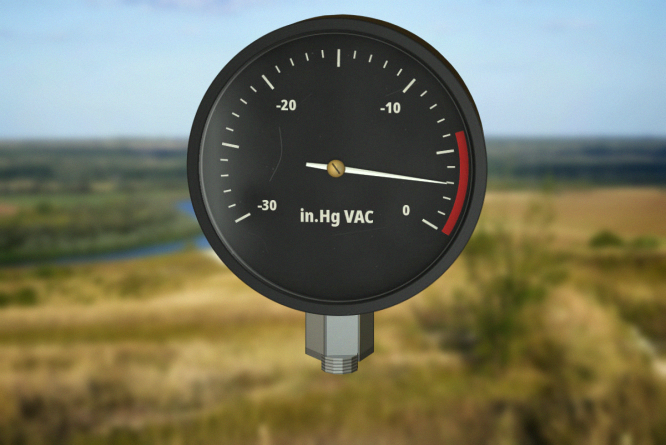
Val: -3
